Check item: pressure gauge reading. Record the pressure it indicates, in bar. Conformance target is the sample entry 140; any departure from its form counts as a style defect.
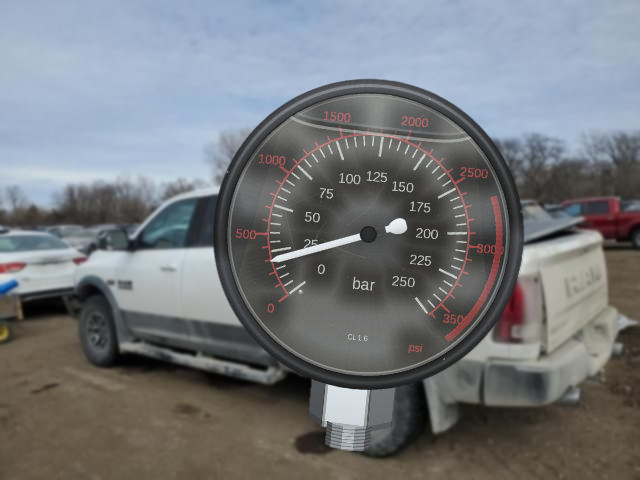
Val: 20
